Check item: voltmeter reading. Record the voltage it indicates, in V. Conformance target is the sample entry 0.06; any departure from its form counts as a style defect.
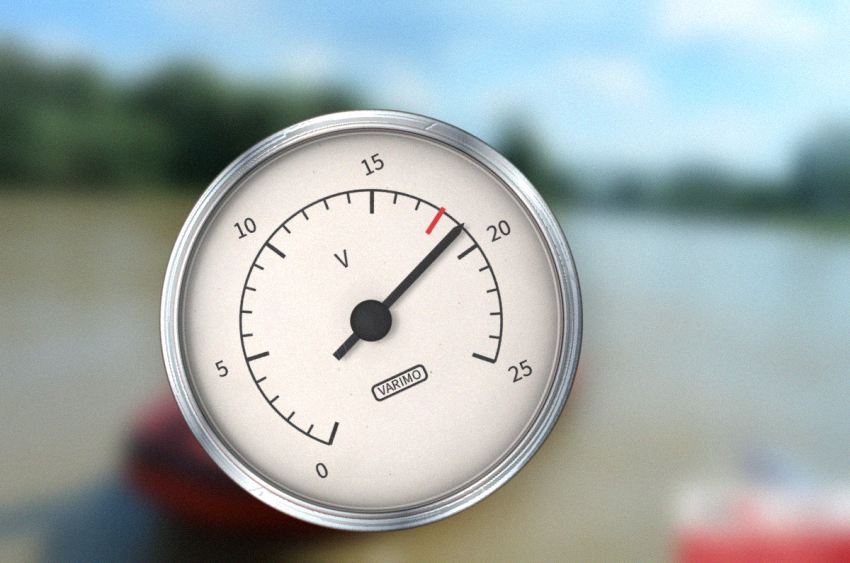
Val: 19
